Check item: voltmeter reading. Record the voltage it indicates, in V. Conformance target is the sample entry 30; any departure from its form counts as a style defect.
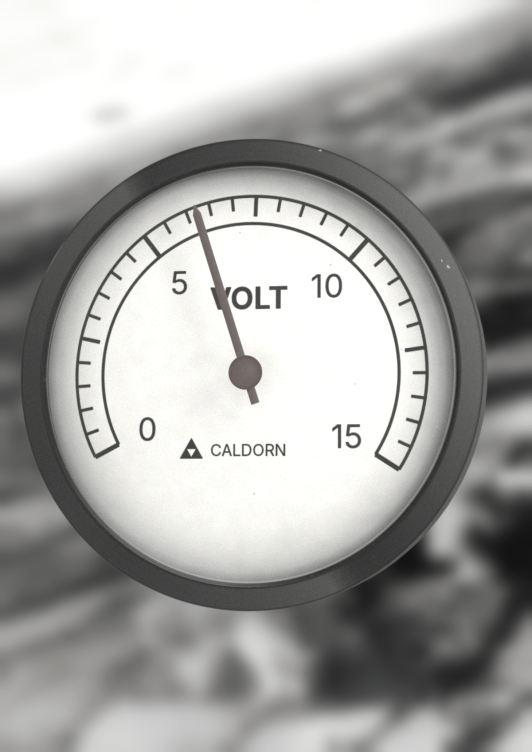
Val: 6.25
